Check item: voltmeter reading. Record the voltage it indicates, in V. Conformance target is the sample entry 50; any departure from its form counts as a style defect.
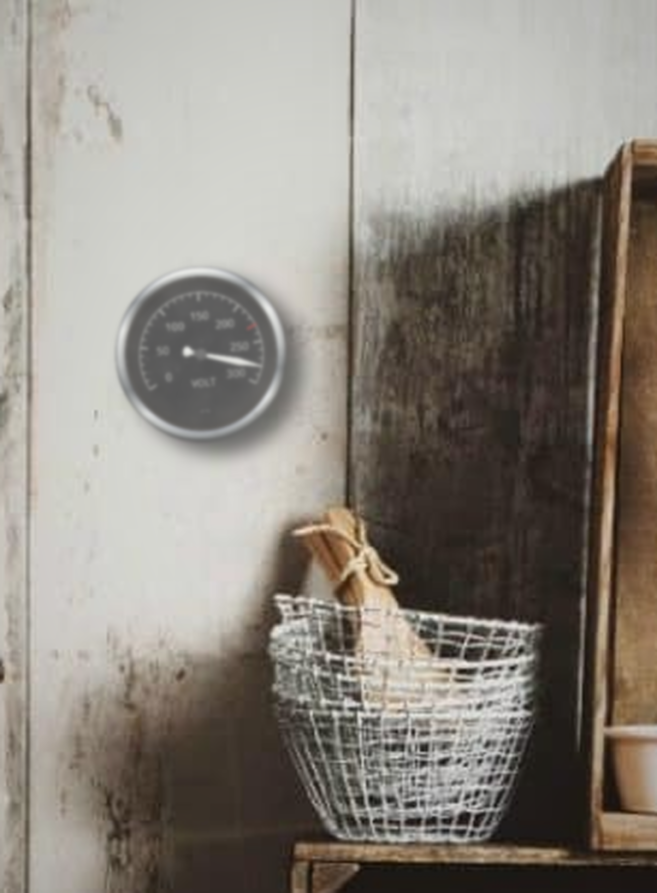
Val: 280
